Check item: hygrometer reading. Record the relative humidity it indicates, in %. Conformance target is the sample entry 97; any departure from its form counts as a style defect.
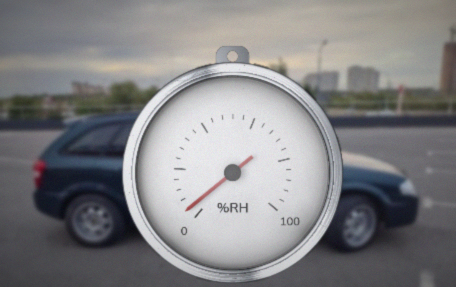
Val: 4
